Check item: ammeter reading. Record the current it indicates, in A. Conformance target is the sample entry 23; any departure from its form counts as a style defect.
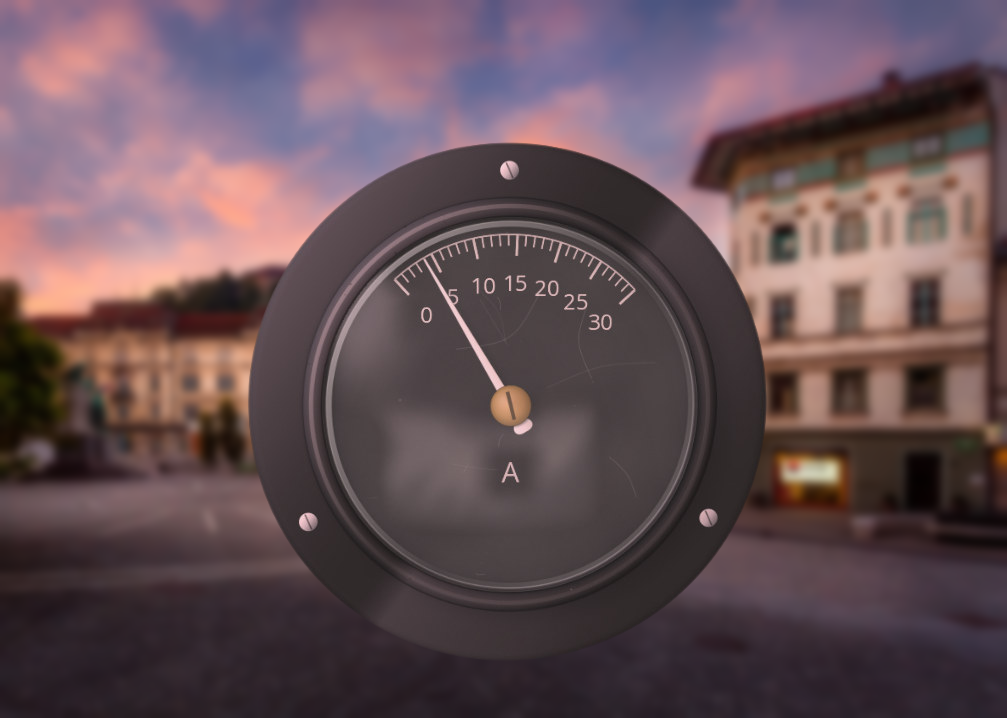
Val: 4
